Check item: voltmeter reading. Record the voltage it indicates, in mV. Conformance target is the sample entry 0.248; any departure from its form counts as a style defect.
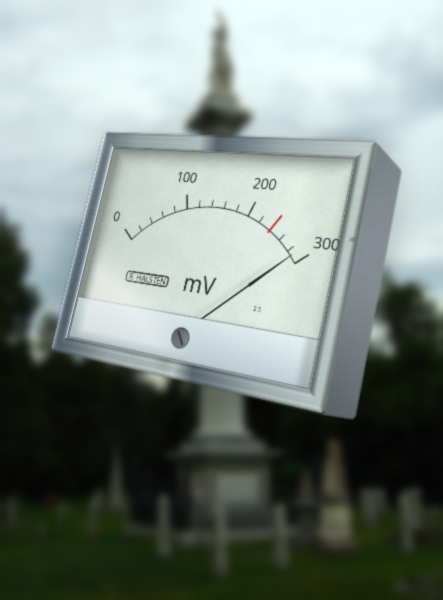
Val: 290
